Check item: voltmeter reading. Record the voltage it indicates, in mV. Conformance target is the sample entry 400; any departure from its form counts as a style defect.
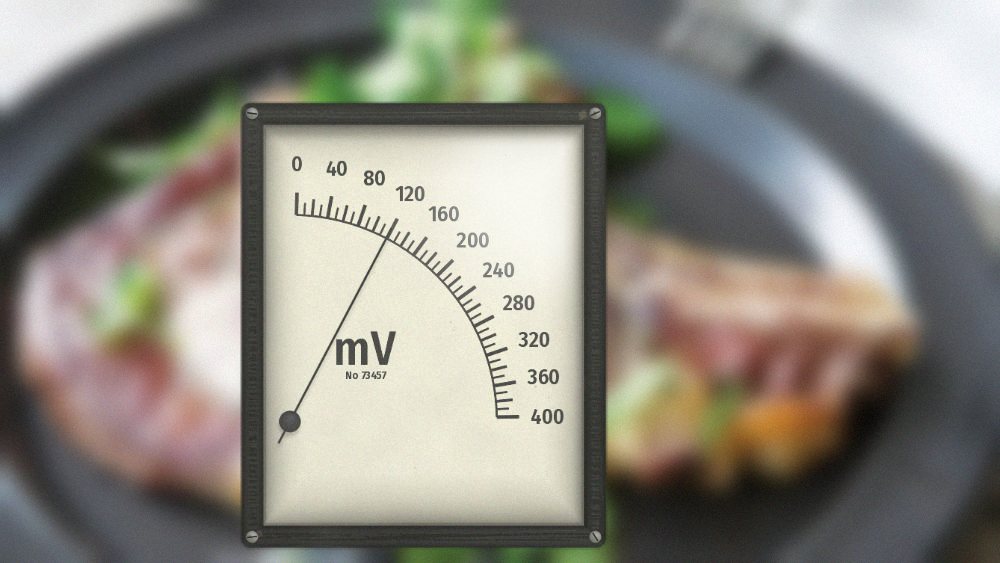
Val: 120
